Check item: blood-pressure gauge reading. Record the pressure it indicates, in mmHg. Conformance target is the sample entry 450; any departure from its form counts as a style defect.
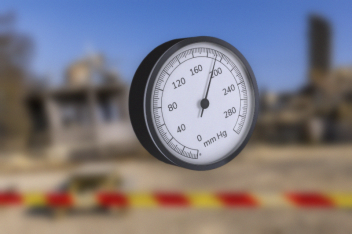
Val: 190
